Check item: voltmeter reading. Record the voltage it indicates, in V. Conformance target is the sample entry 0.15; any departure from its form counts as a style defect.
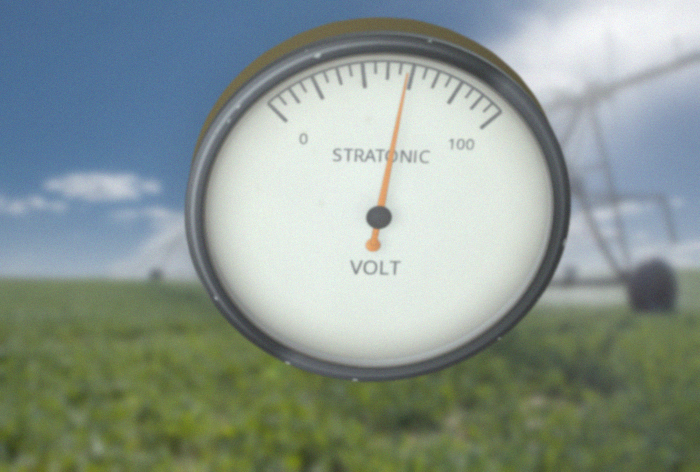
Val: 57.5
